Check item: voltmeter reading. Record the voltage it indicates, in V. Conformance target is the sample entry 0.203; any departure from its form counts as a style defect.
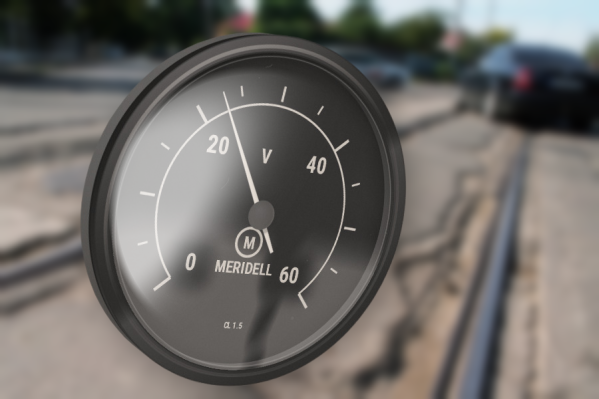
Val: 22.5
